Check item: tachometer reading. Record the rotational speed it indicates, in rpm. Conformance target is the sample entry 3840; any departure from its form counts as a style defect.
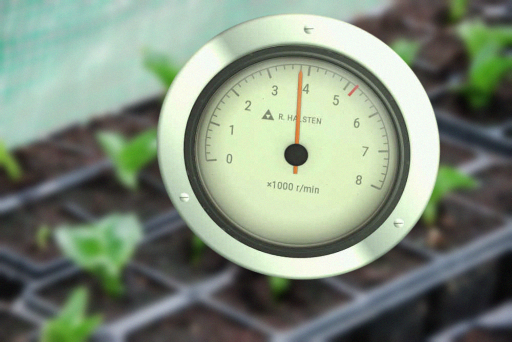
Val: 3800
